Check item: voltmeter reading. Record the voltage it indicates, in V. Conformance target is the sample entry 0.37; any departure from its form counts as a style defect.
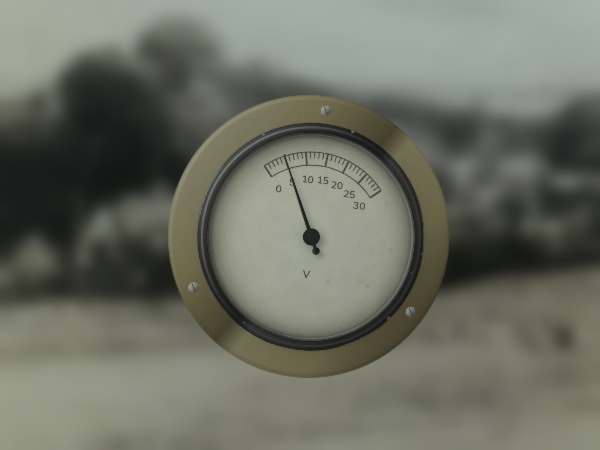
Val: 5
